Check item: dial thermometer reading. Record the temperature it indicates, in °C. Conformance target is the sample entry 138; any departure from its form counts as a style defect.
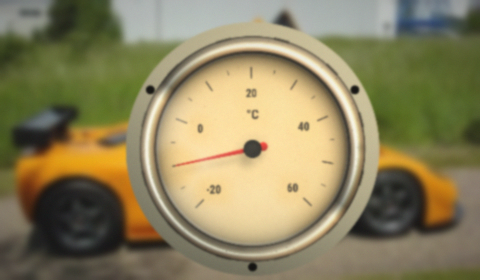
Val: -10
